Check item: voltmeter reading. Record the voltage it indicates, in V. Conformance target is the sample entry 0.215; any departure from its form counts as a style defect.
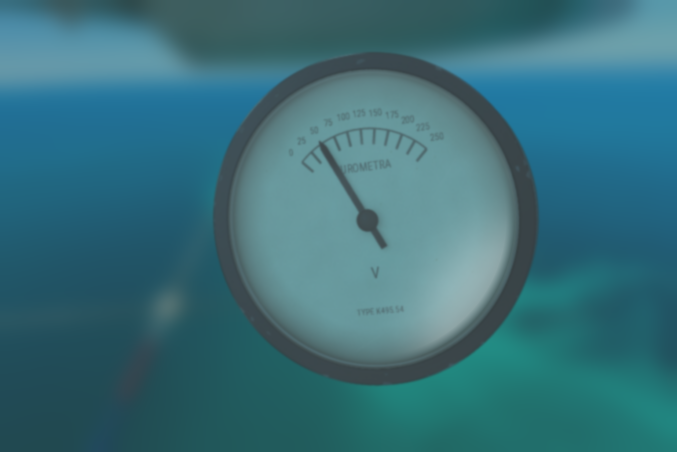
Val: 50
